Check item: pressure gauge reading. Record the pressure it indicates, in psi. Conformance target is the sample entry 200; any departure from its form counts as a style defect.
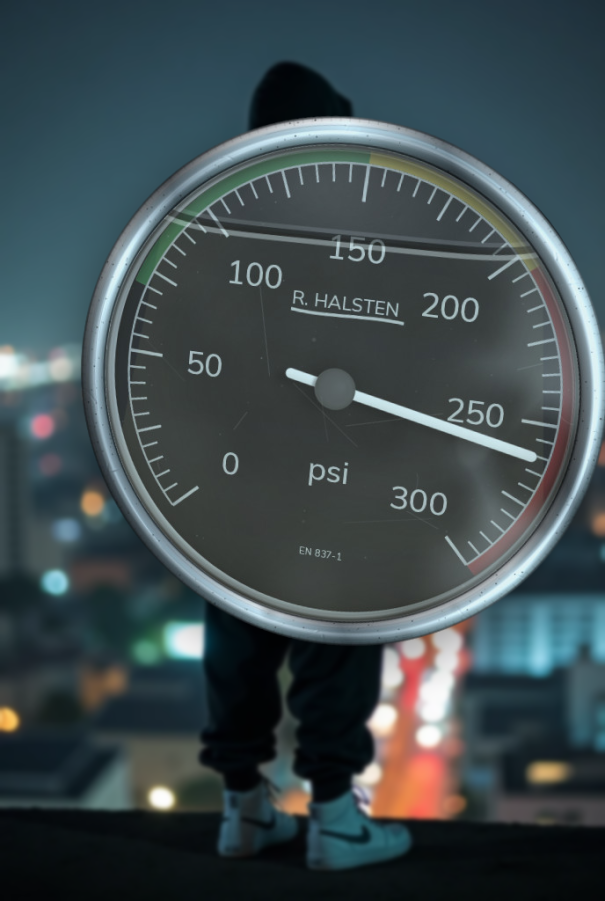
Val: 260
